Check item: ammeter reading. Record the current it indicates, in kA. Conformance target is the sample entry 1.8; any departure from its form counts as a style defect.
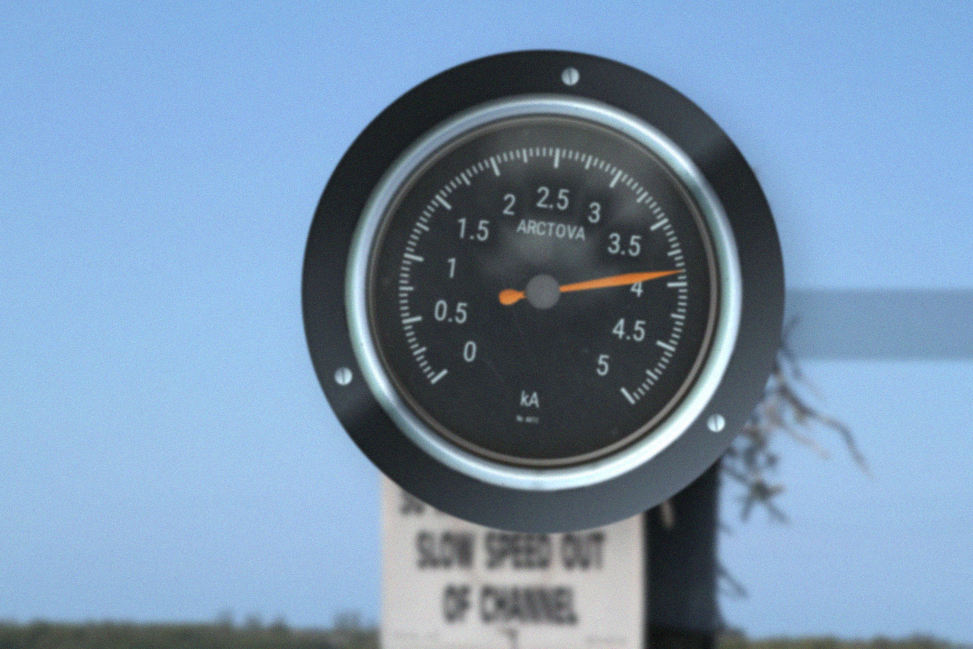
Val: 3.9
